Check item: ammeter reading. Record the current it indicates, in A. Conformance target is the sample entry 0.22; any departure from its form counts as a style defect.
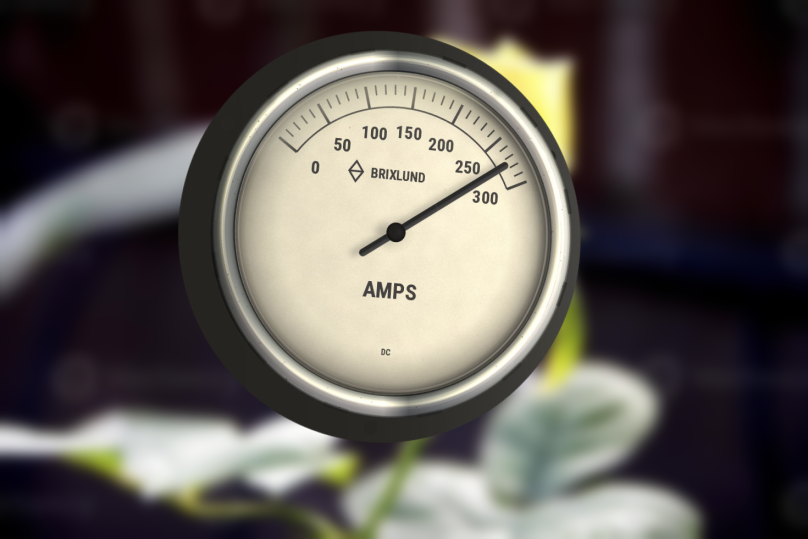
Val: 275
